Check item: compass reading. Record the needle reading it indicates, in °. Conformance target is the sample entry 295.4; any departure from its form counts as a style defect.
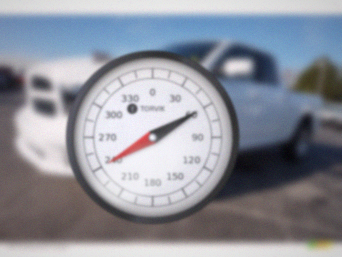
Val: 240
